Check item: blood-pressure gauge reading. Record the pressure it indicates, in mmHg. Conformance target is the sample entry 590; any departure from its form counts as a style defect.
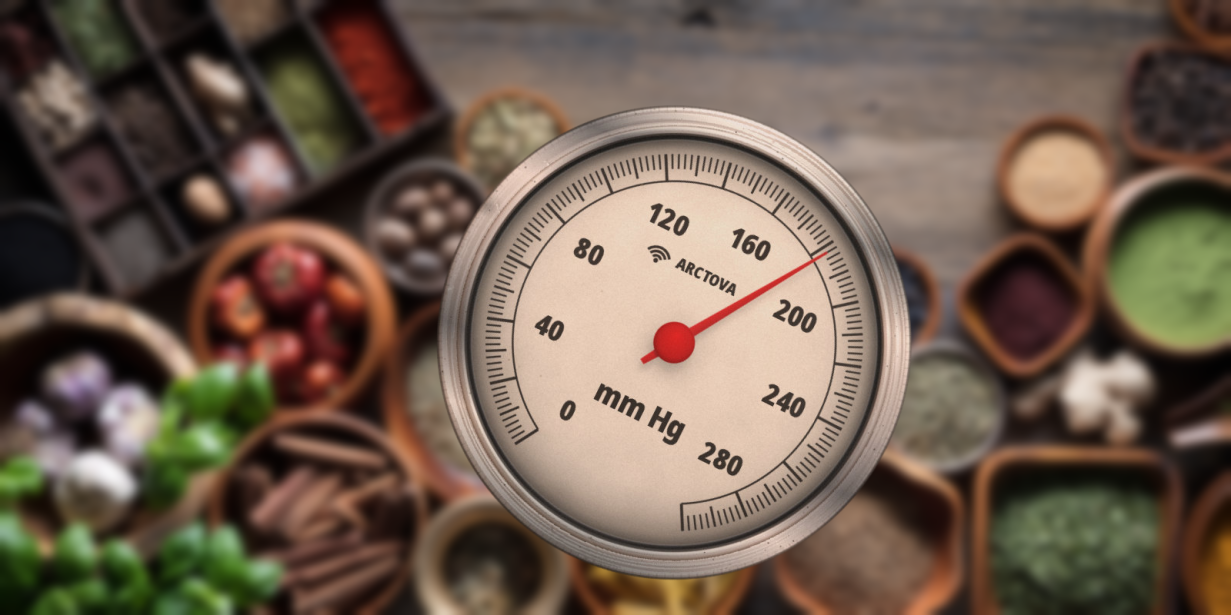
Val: 182
